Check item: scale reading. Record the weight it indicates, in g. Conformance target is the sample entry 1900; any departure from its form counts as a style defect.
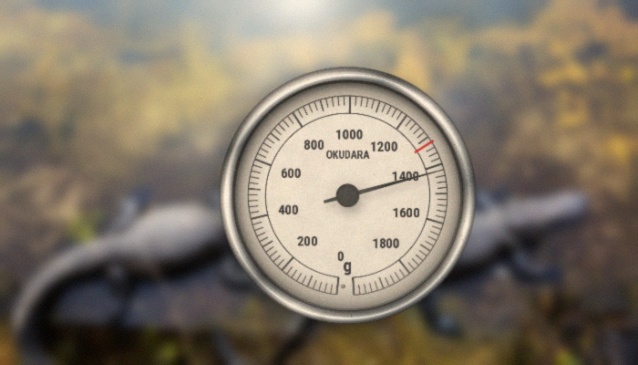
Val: 1420
